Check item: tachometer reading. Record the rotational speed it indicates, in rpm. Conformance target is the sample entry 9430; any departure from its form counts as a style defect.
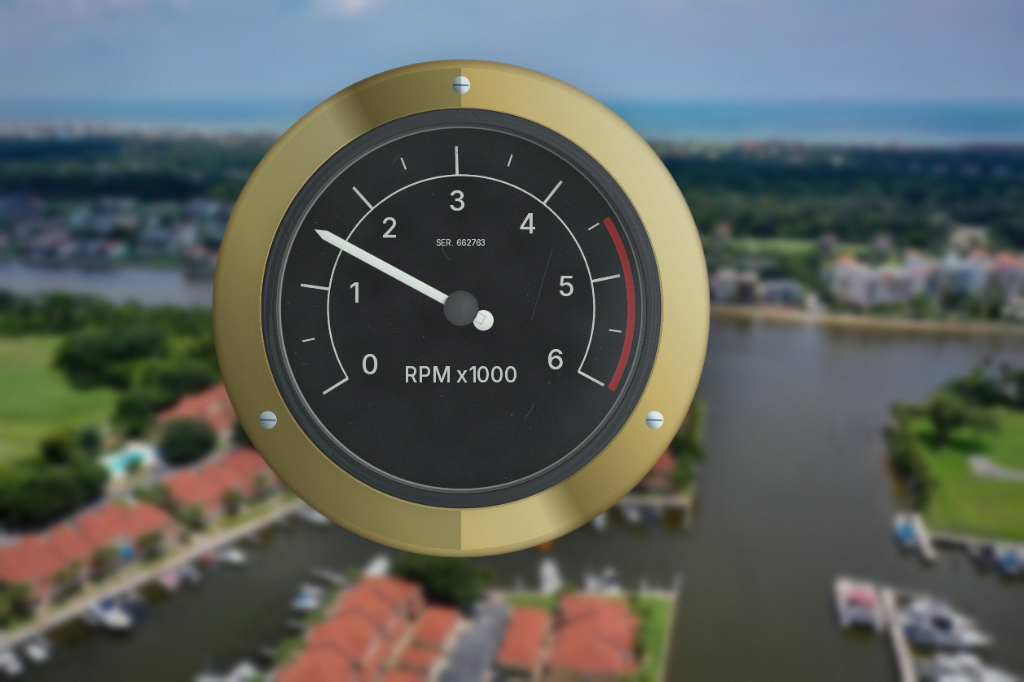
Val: 1500
